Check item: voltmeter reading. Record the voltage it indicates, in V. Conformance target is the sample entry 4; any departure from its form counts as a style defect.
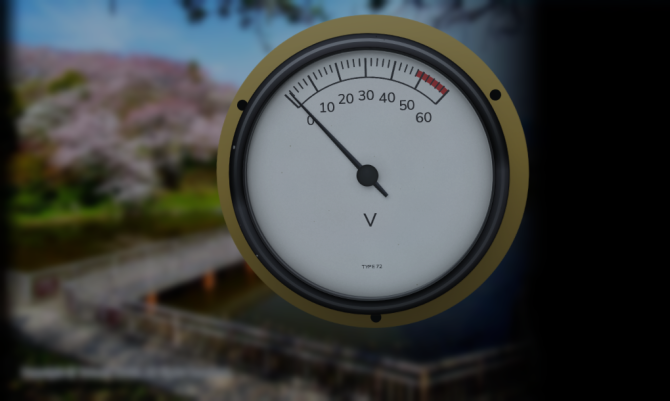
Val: 2
